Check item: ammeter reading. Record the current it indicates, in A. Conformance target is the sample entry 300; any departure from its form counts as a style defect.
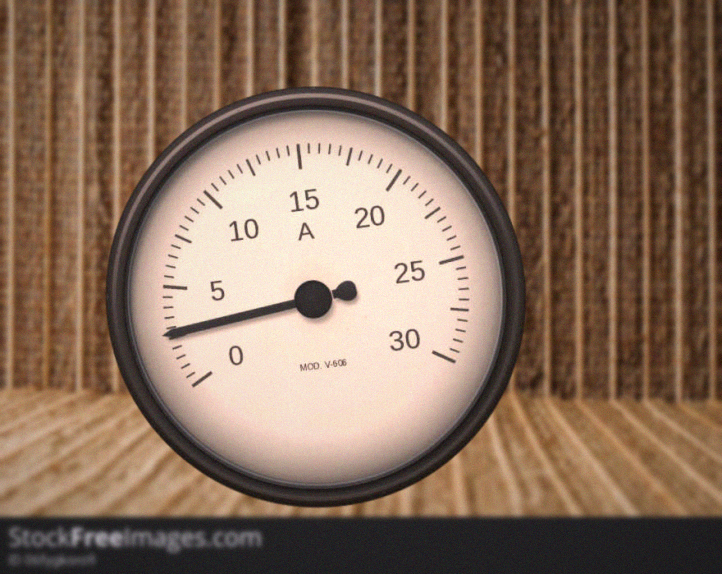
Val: 2.75
